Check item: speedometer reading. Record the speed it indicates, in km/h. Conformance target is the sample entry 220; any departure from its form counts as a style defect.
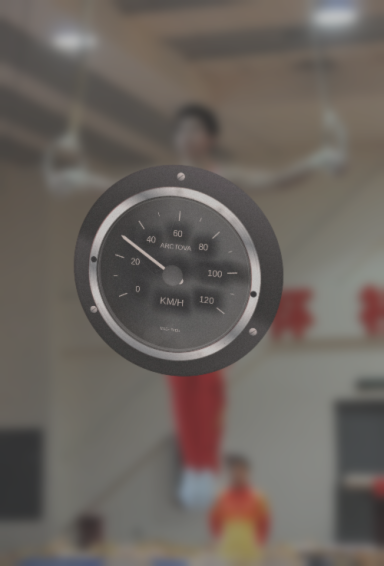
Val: 30
